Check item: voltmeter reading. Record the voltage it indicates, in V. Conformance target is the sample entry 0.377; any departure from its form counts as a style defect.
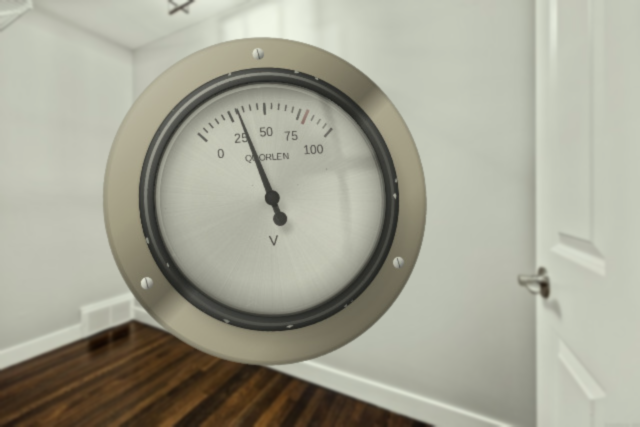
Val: 30
